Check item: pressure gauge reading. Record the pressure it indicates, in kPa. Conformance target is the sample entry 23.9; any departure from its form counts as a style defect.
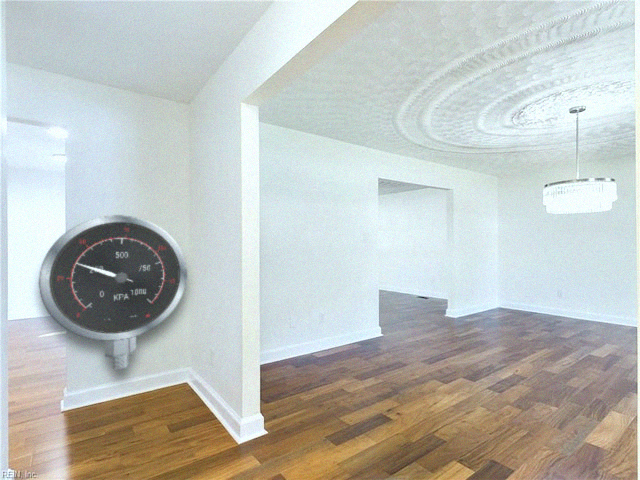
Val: 250
